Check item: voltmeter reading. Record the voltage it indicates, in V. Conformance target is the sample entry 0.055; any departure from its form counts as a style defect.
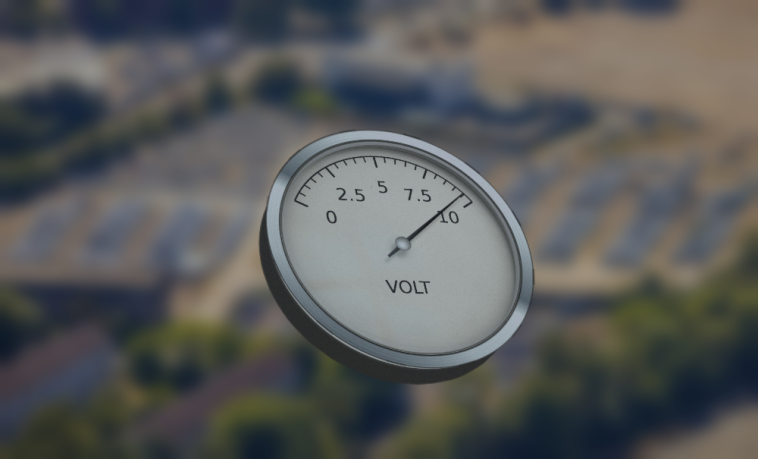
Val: 9.5
